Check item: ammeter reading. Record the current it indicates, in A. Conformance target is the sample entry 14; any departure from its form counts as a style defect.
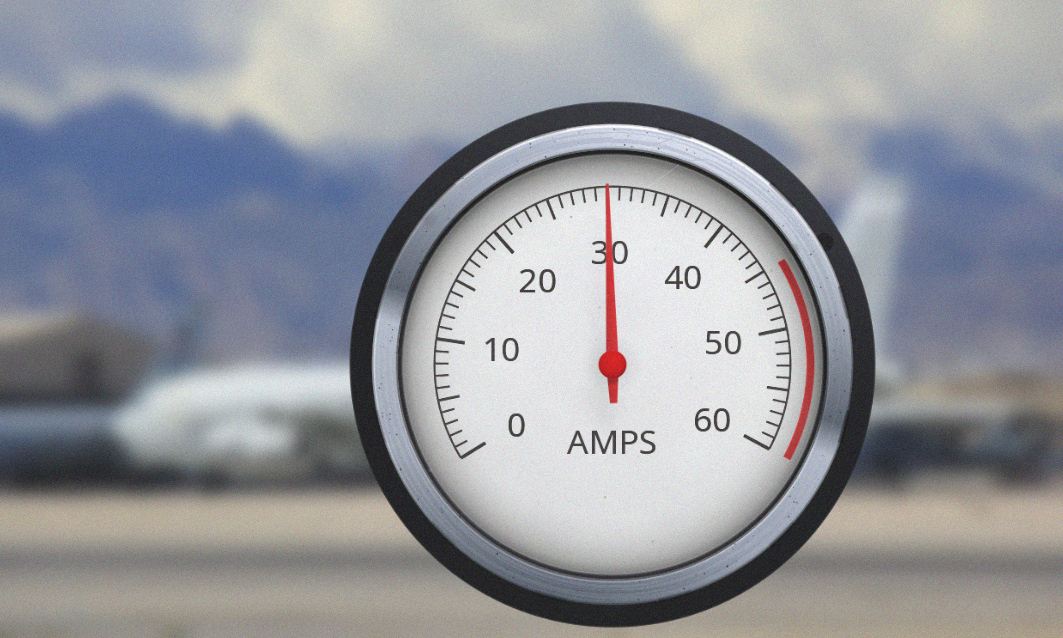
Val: 30
